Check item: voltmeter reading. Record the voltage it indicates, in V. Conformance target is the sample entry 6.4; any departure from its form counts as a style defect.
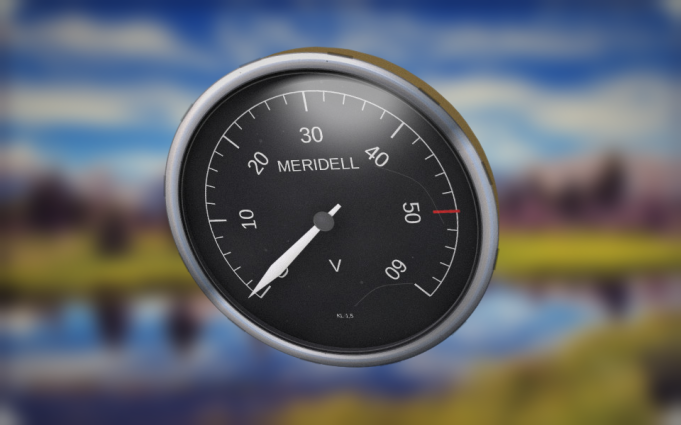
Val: 1
